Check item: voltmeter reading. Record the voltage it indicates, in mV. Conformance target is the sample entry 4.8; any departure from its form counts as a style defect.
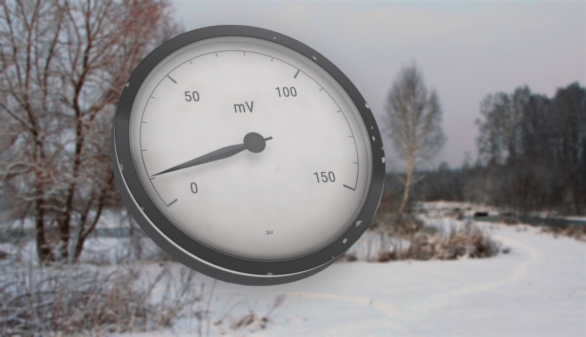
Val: 10
